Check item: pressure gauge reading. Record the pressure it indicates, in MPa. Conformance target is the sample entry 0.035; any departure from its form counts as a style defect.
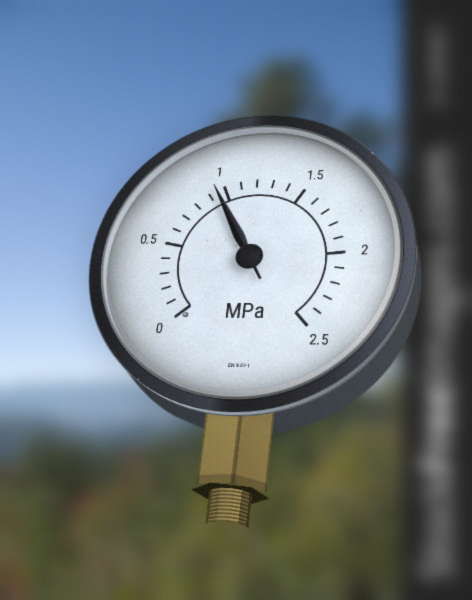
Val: 0.95
